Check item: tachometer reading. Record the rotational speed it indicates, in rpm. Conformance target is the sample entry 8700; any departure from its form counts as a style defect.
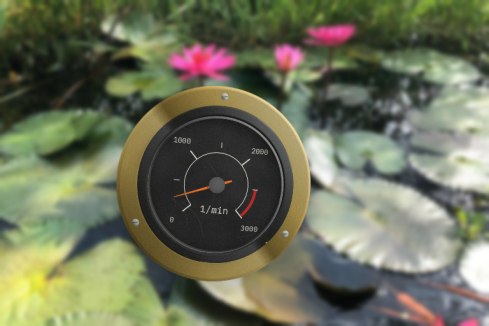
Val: 250
